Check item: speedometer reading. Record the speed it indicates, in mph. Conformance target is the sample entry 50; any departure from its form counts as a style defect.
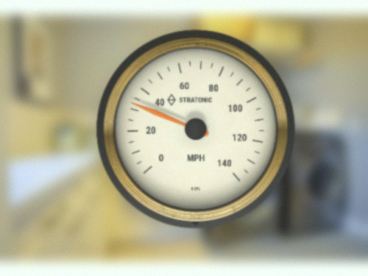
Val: 32.5
